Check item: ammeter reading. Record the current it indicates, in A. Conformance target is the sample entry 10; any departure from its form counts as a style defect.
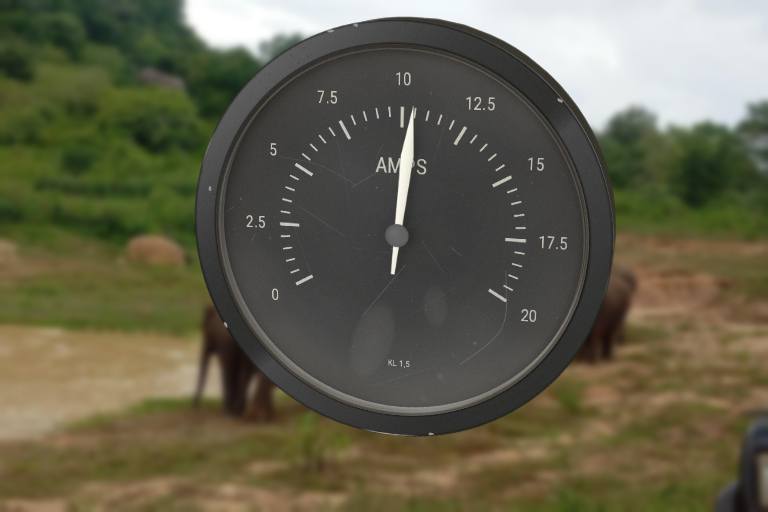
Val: 10.5
